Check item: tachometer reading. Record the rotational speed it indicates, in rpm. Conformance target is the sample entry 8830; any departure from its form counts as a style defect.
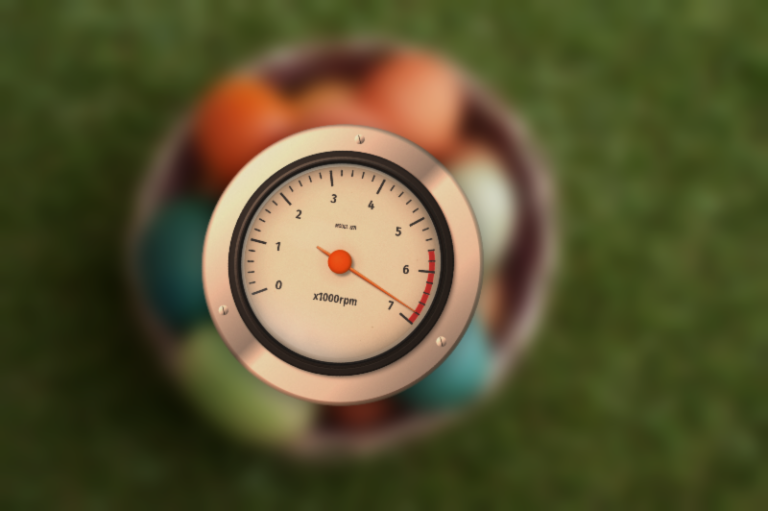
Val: 6800
